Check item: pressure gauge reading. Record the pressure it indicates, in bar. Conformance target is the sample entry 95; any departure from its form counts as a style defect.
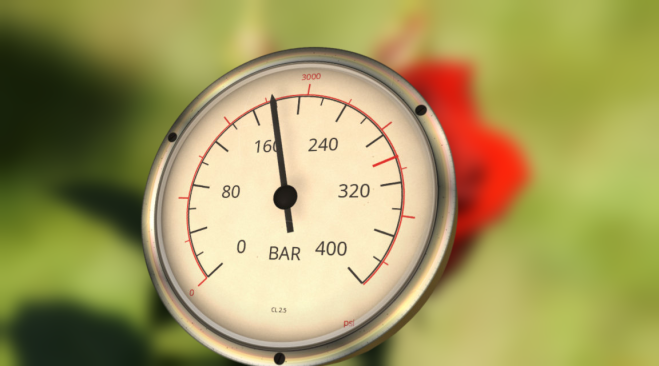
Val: 180
